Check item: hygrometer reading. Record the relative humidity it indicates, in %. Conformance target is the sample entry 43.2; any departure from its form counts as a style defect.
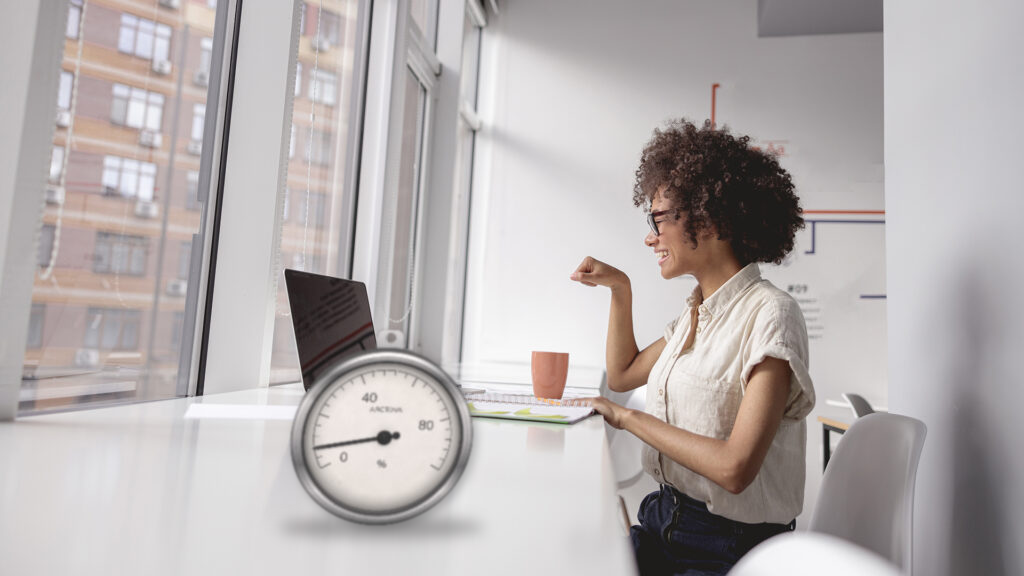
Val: 8
